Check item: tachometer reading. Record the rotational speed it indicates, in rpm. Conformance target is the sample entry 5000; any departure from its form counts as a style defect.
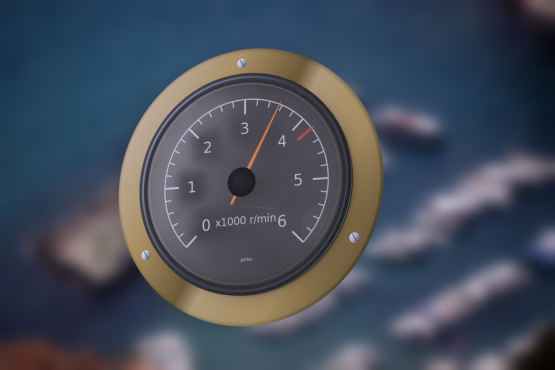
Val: 3600
